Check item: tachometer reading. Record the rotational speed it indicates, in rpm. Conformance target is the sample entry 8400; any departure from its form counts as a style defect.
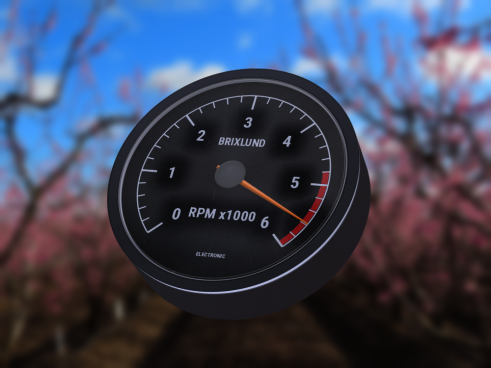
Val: 5600
